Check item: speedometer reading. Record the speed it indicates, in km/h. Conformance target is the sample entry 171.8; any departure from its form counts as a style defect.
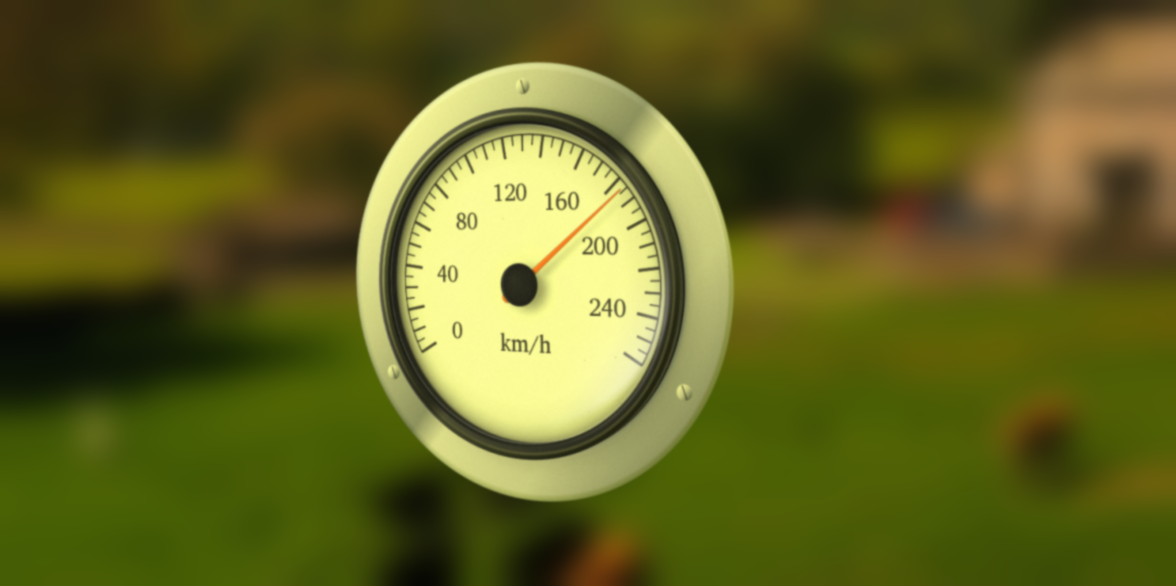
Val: 185
